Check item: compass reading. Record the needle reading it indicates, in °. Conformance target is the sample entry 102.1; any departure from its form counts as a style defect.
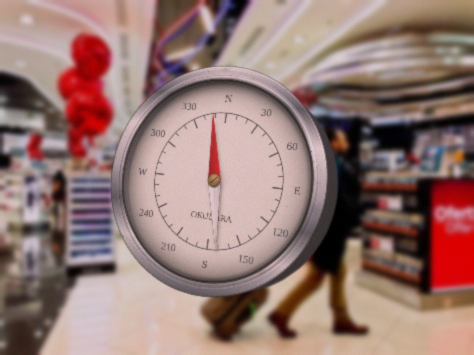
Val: 350
